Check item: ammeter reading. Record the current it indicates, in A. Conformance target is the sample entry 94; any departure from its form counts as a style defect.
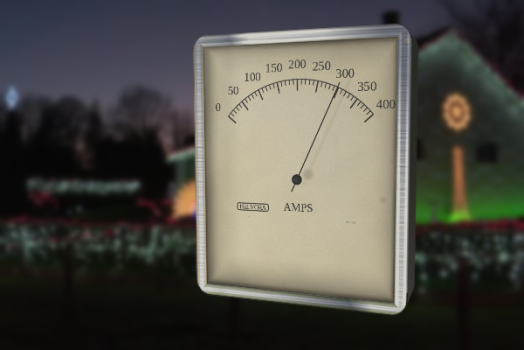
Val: 300
